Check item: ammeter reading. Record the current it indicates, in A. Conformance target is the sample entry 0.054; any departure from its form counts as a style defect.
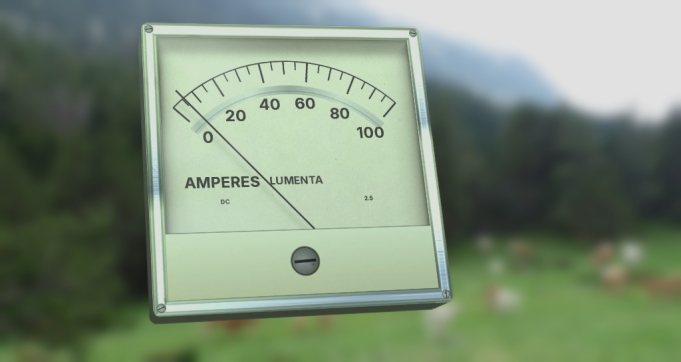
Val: 5
